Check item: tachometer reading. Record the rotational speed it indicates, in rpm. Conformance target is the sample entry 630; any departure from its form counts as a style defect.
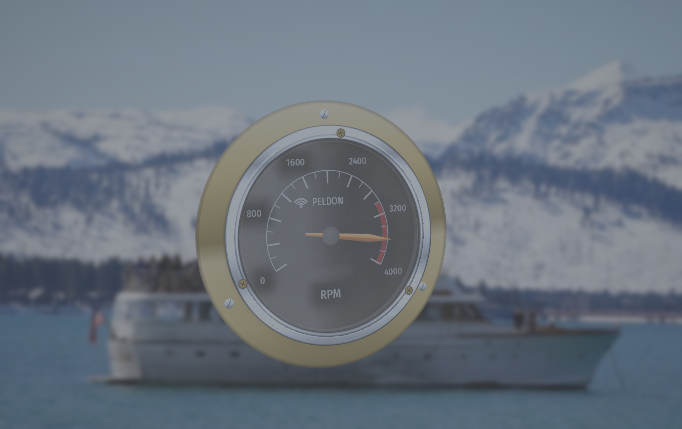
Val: 3600
